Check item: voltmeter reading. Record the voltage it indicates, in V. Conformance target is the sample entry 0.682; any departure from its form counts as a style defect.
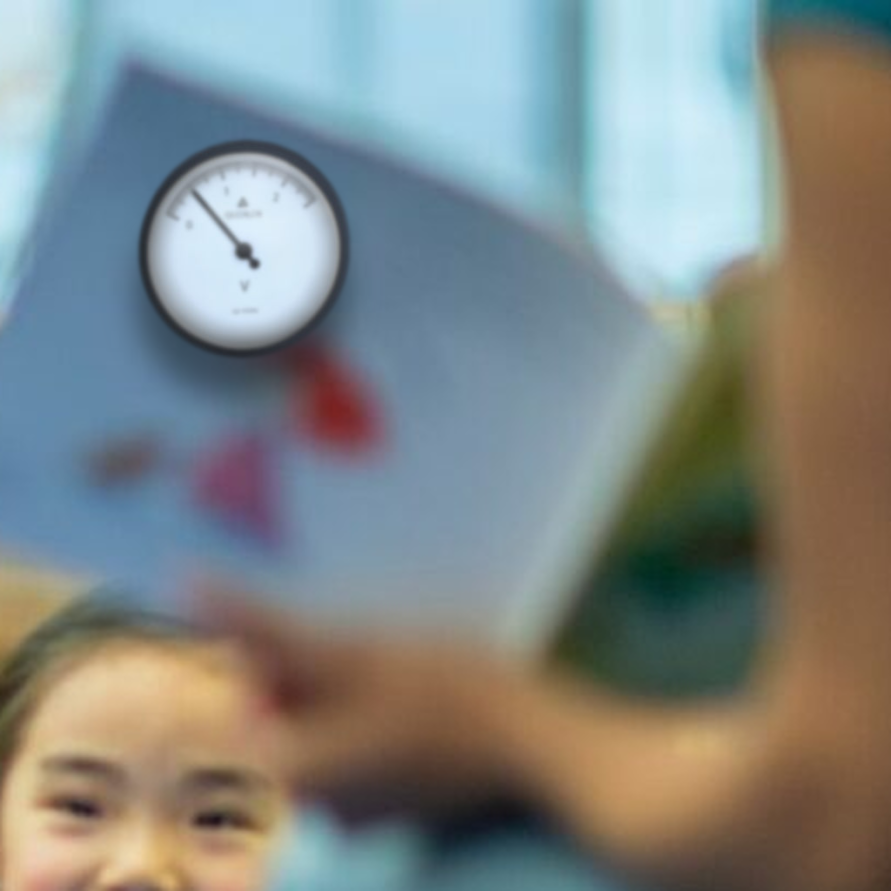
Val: 0.5
